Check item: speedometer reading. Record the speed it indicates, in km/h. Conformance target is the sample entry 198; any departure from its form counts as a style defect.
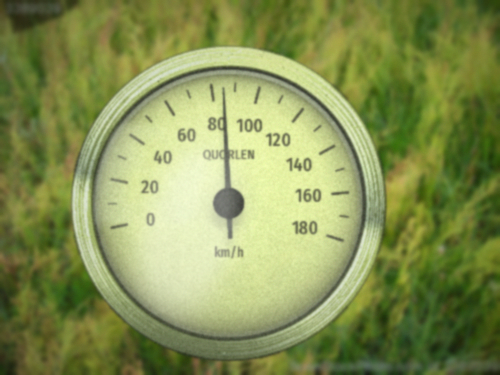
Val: 85
